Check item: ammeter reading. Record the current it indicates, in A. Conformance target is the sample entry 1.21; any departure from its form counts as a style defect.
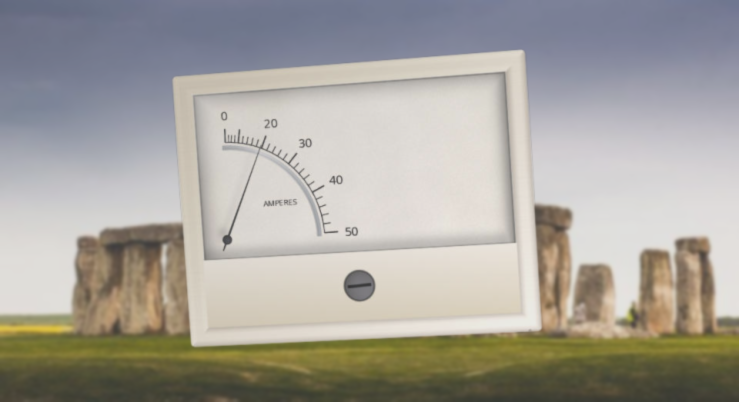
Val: 20
